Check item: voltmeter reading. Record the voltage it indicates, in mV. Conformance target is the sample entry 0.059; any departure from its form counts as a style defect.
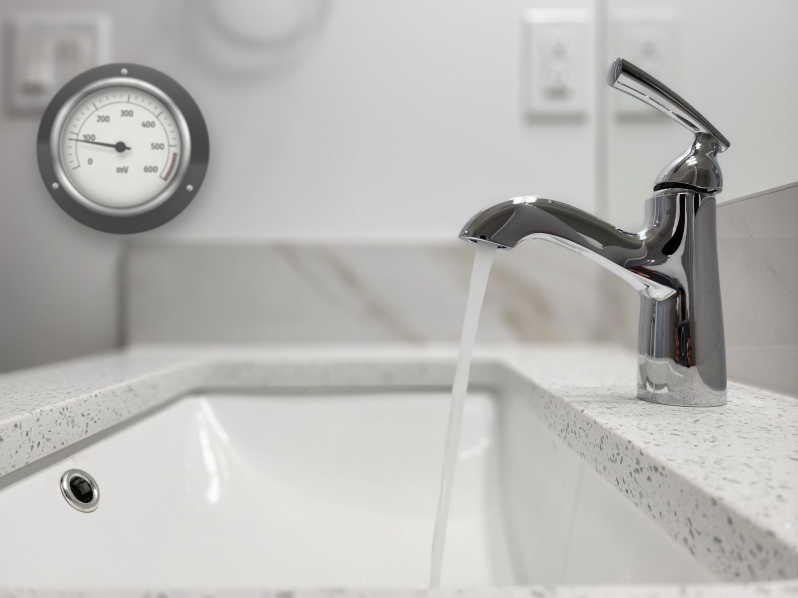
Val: 80
